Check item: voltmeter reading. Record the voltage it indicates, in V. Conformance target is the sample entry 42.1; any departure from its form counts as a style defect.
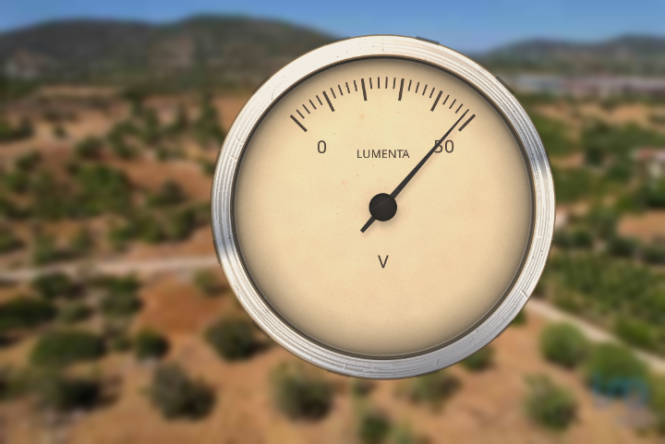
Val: 48
